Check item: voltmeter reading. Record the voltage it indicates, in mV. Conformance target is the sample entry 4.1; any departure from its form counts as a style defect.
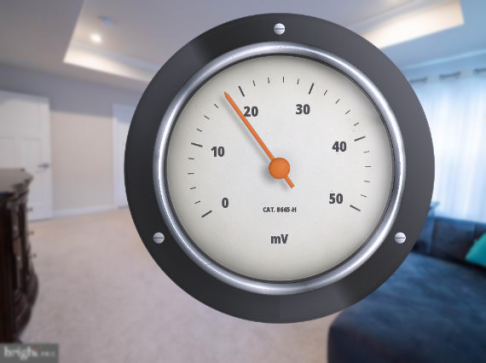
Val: 18
